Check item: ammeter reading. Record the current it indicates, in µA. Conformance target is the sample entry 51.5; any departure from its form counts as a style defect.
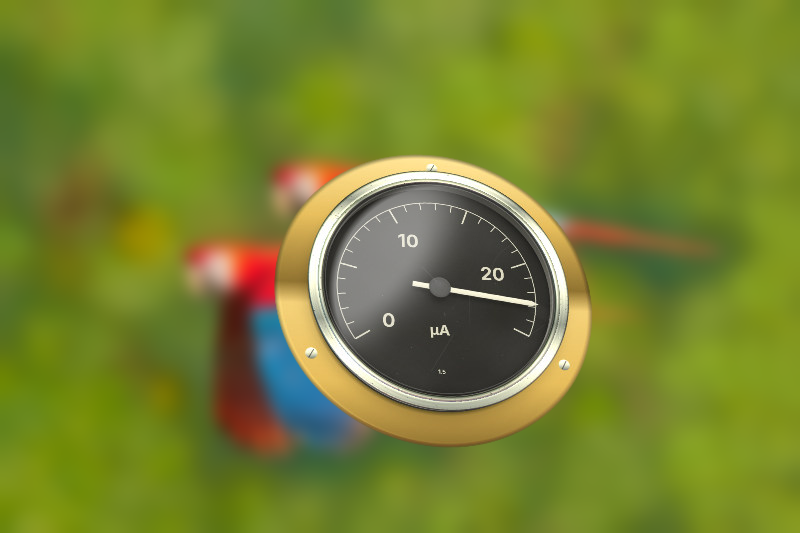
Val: 23
